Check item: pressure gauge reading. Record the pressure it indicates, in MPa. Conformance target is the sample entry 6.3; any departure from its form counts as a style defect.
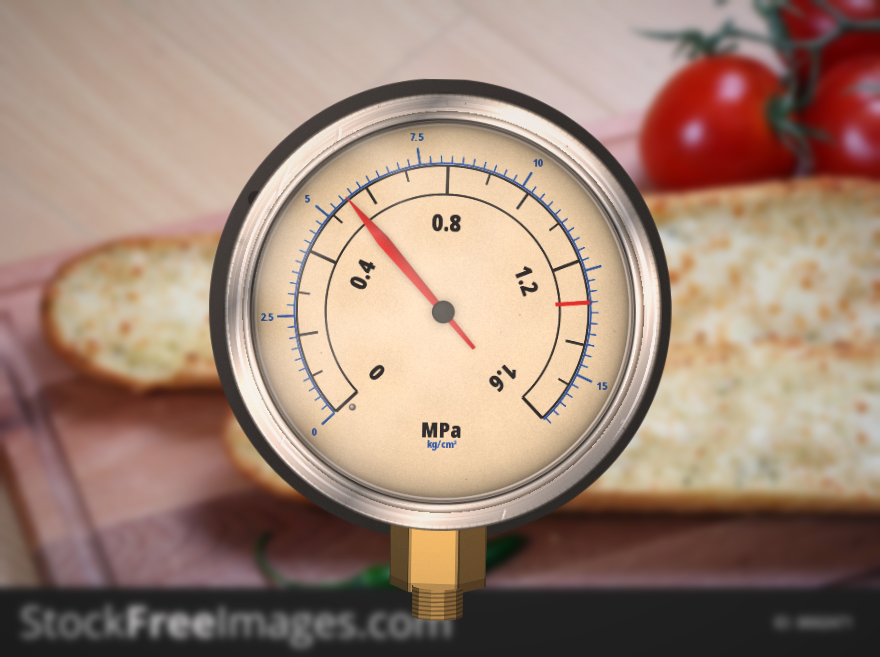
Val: 0.55
